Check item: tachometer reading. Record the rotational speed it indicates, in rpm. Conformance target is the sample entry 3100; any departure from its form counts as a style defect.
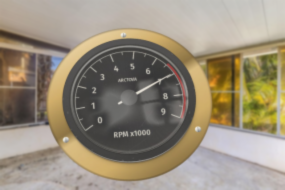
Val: 7000
